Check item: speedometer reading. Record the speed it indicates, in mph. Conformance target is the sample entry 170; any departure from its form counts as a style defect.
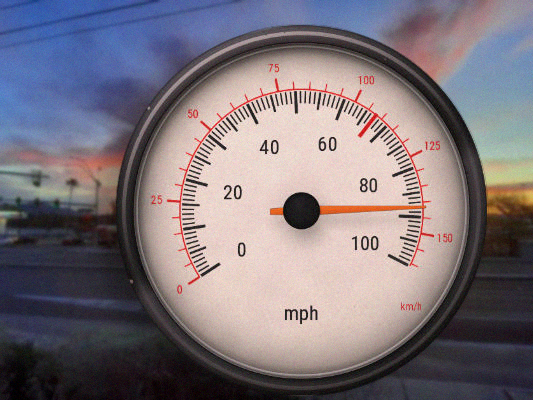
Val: 88
